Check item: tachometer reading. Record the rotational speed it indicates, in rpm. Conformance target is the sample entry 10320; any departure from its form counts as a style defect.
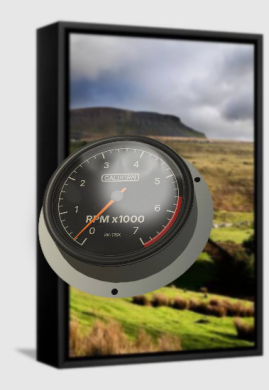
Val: 200
